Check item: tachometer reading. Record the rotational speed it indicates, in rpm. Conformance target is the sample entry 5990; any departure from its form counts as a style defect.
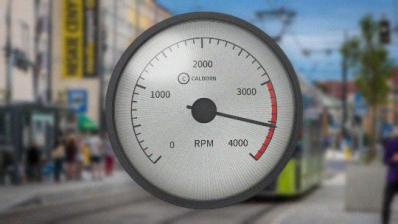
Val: 3550
